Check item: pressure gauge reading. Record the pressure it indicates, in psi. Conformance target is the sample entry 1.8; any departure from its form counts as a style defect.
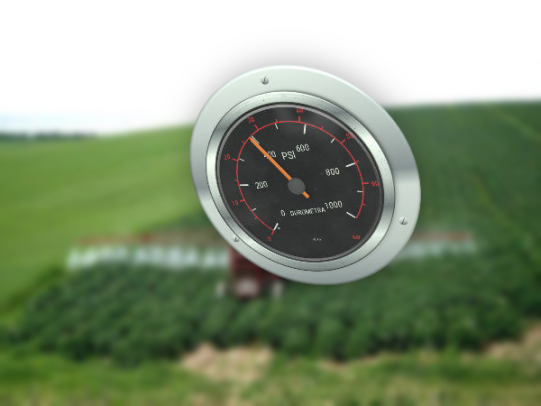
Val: 400
